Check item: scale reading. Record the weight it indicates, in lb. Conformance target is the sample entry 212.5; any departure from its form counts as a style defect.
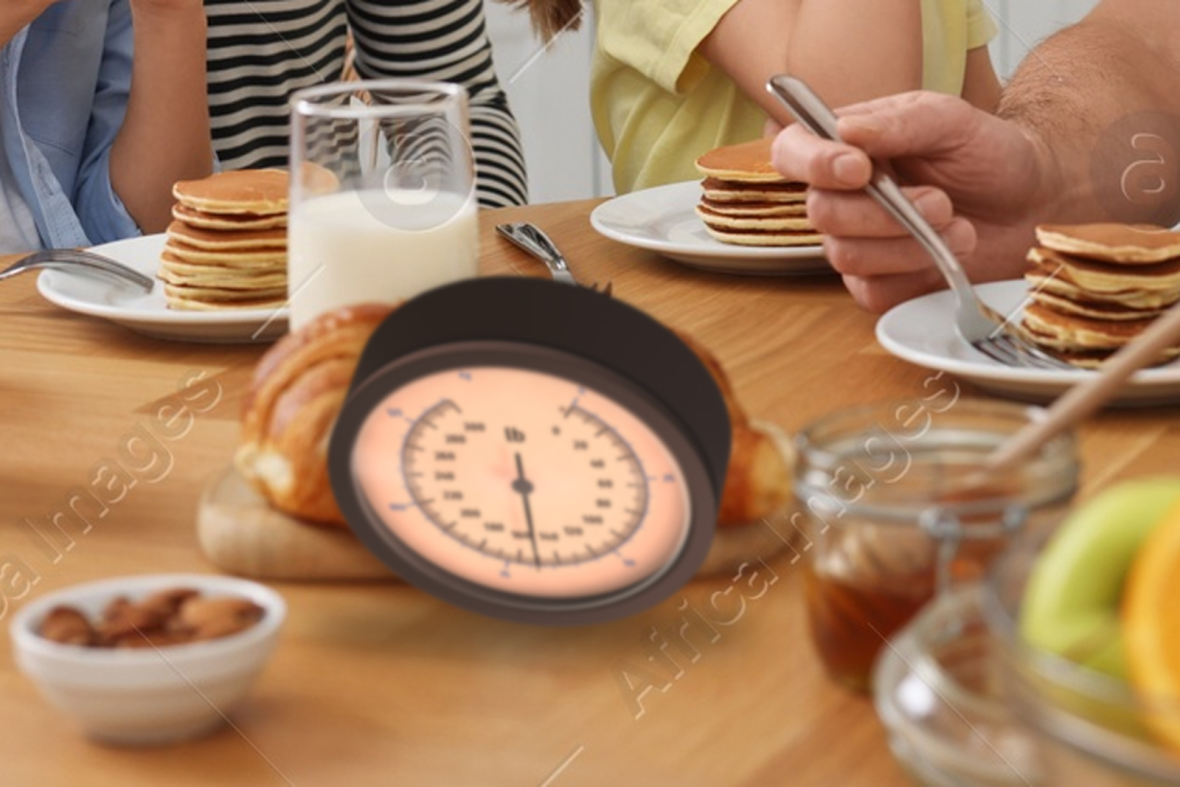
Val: 150
